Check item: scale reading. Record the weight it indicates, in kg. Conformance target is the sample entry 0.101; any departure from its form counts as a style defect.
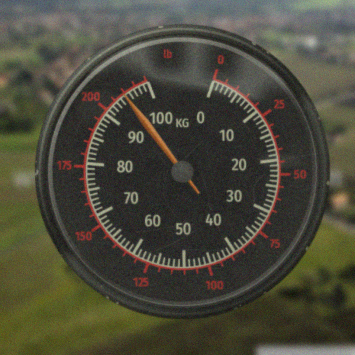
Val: 95
